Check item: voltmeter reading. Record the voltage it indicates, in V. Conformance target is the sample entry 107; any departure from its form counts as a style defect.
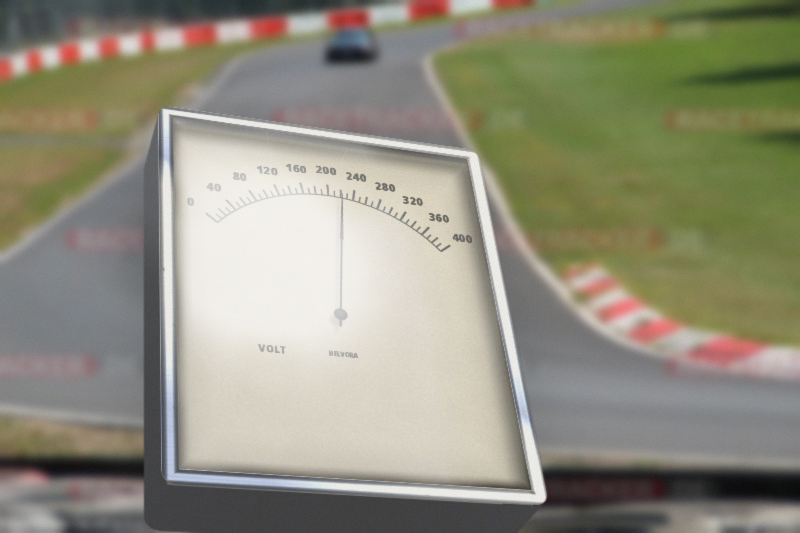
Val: 220
